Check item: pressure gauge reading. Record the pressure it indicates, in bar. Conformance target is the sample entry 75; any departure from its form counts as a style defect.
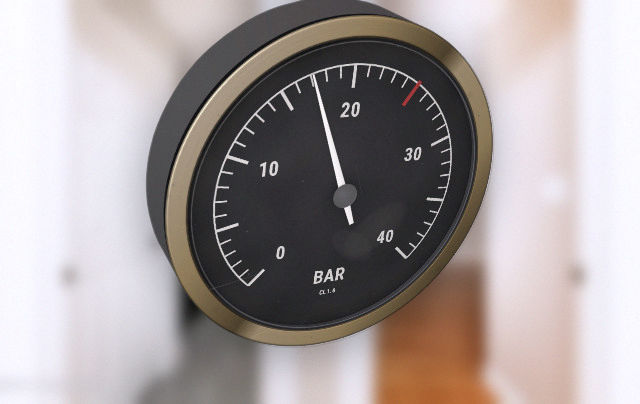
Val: 17
